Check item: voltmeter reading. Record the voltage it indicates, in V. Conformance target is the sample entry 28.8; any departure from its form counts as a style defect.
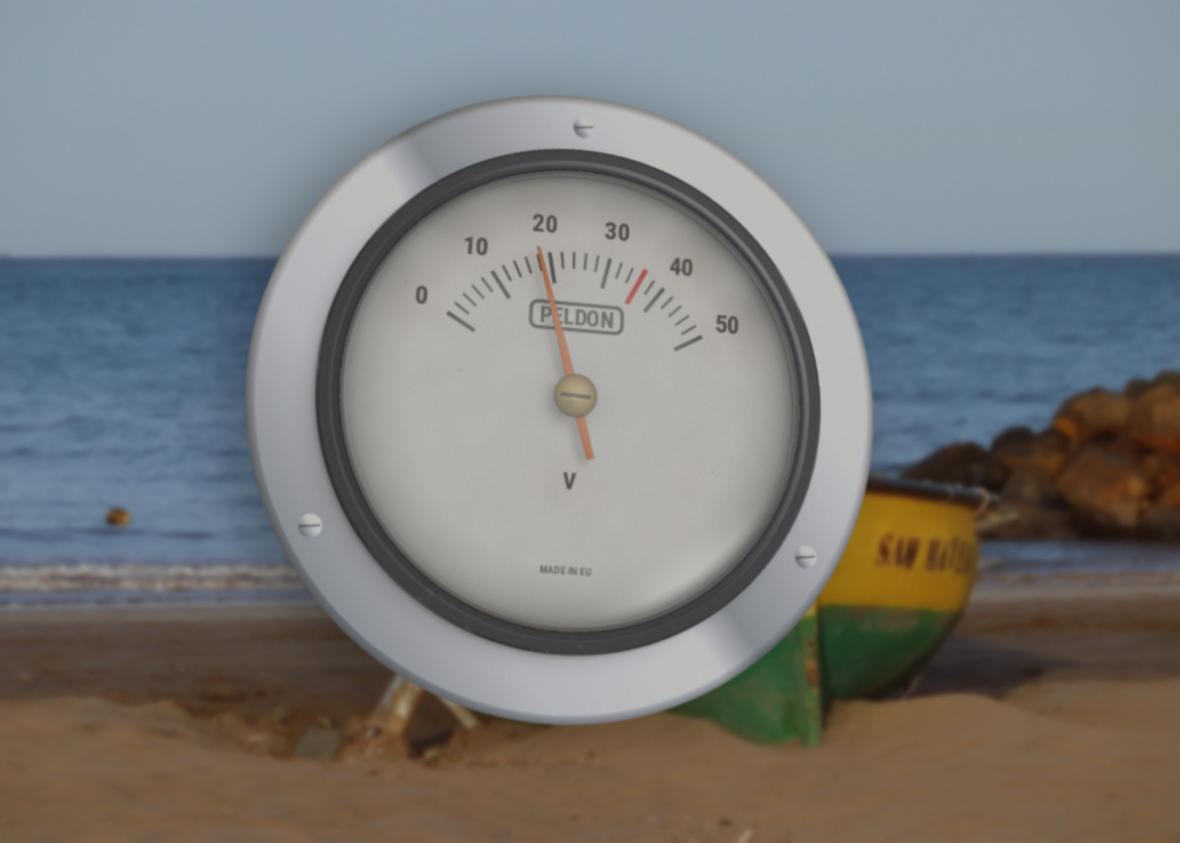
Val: 18
